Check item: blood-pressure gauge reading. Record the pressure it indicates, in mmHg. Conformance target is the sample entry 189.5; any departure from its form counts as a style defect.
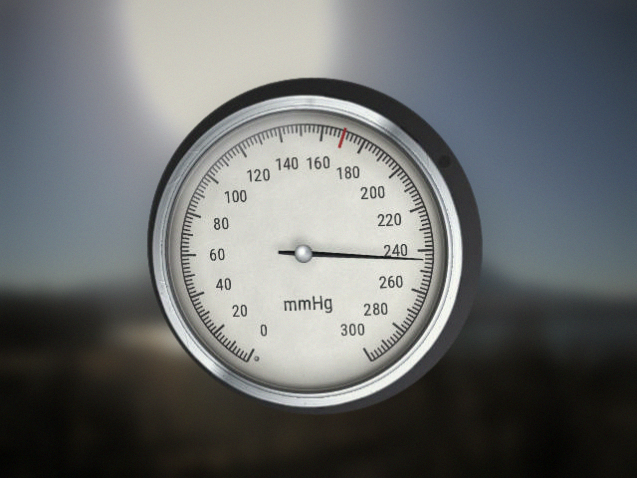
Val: 244
